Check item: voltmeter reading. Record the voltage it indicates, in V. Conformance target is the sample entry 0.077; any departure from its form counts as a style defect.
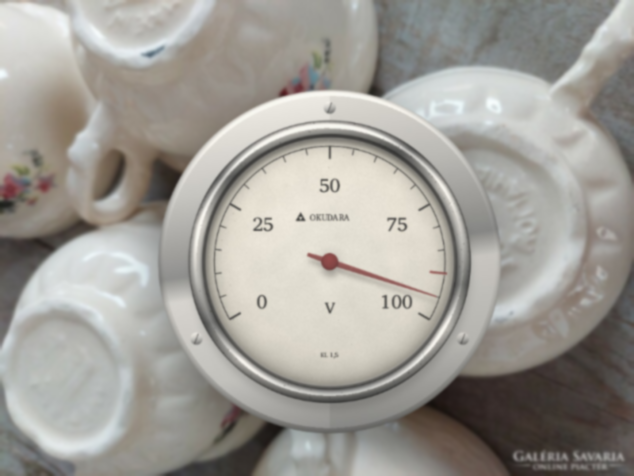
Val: 95
